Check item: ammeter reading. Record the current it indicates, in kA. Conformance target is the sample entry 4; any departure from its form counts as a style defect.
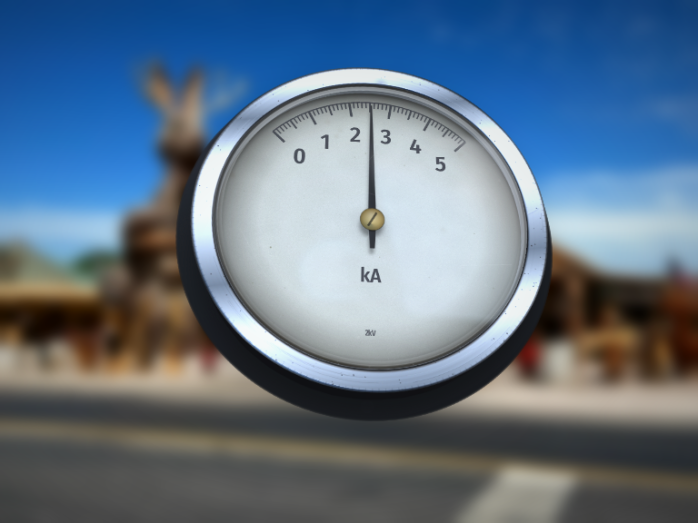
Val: 2.5
